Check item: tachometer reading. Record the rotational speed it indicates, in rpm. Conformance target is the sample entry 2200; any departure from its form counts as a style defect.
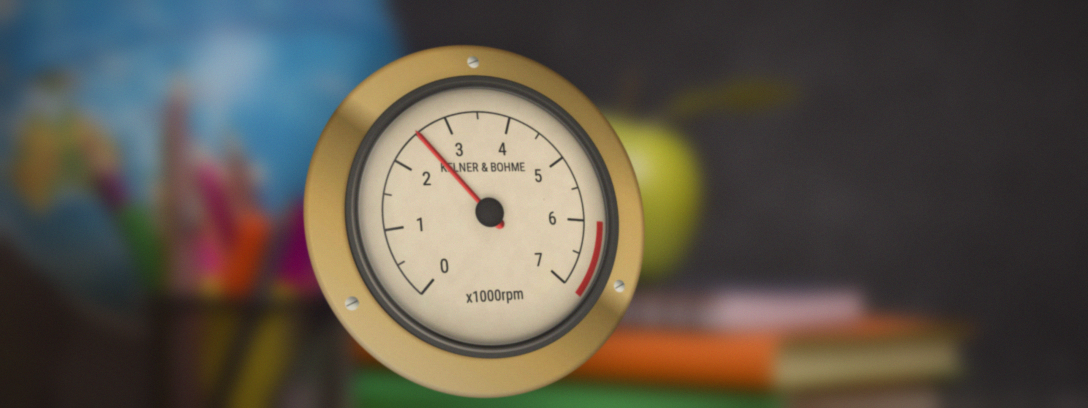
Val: 2500
